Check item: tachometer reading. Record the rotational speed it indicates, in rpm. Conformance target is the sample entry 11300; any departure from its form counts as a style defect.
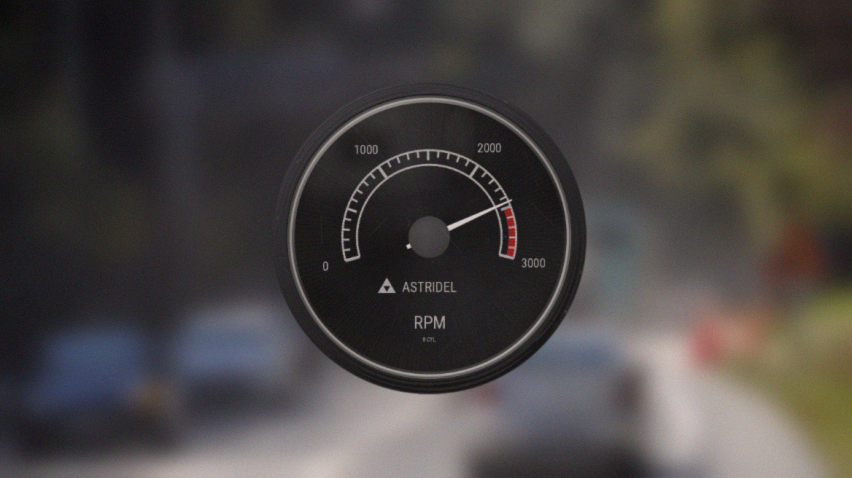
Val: 2450
